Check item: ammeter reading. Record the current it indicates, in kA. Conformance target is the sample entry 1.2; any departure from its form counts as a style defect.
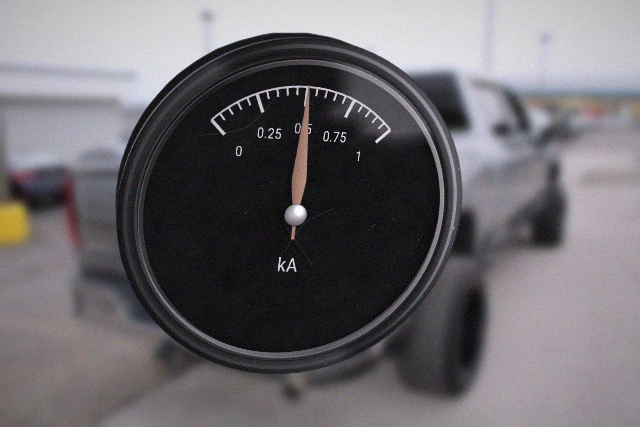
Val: 0.5
